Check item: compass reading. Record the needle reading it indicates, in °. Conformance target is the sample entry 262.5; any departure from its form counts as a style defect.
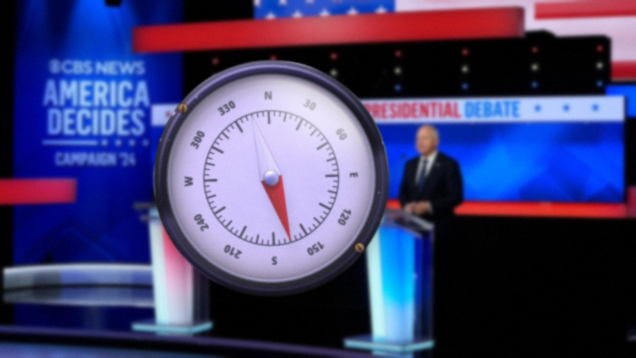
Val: 165
